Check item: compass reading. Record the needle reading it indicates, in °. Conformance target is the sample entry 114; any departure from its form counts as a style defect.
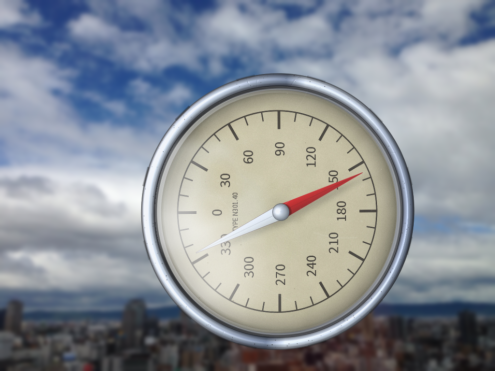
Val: 155
